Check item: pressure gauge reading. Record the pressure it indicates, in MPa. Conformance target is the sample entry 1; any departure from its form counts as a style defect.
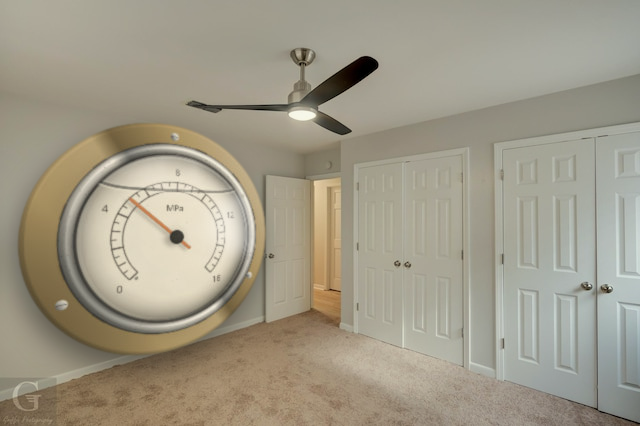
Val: 5
